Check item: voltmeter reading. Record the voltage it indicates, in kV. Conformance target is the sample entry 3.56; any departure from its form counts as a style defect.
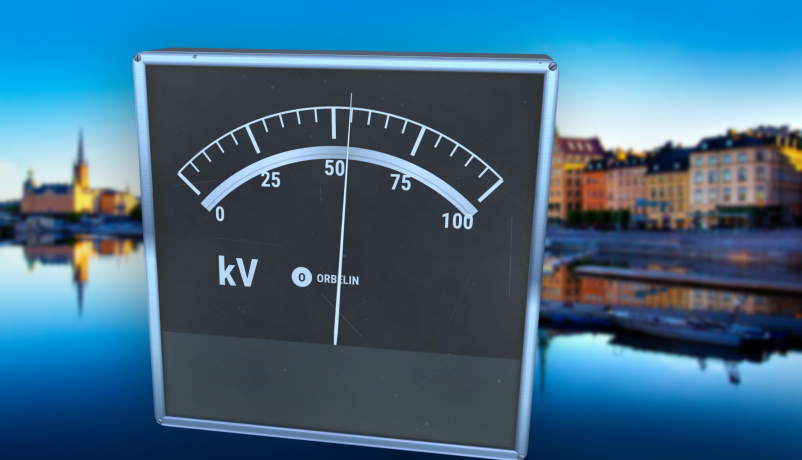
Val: 55
